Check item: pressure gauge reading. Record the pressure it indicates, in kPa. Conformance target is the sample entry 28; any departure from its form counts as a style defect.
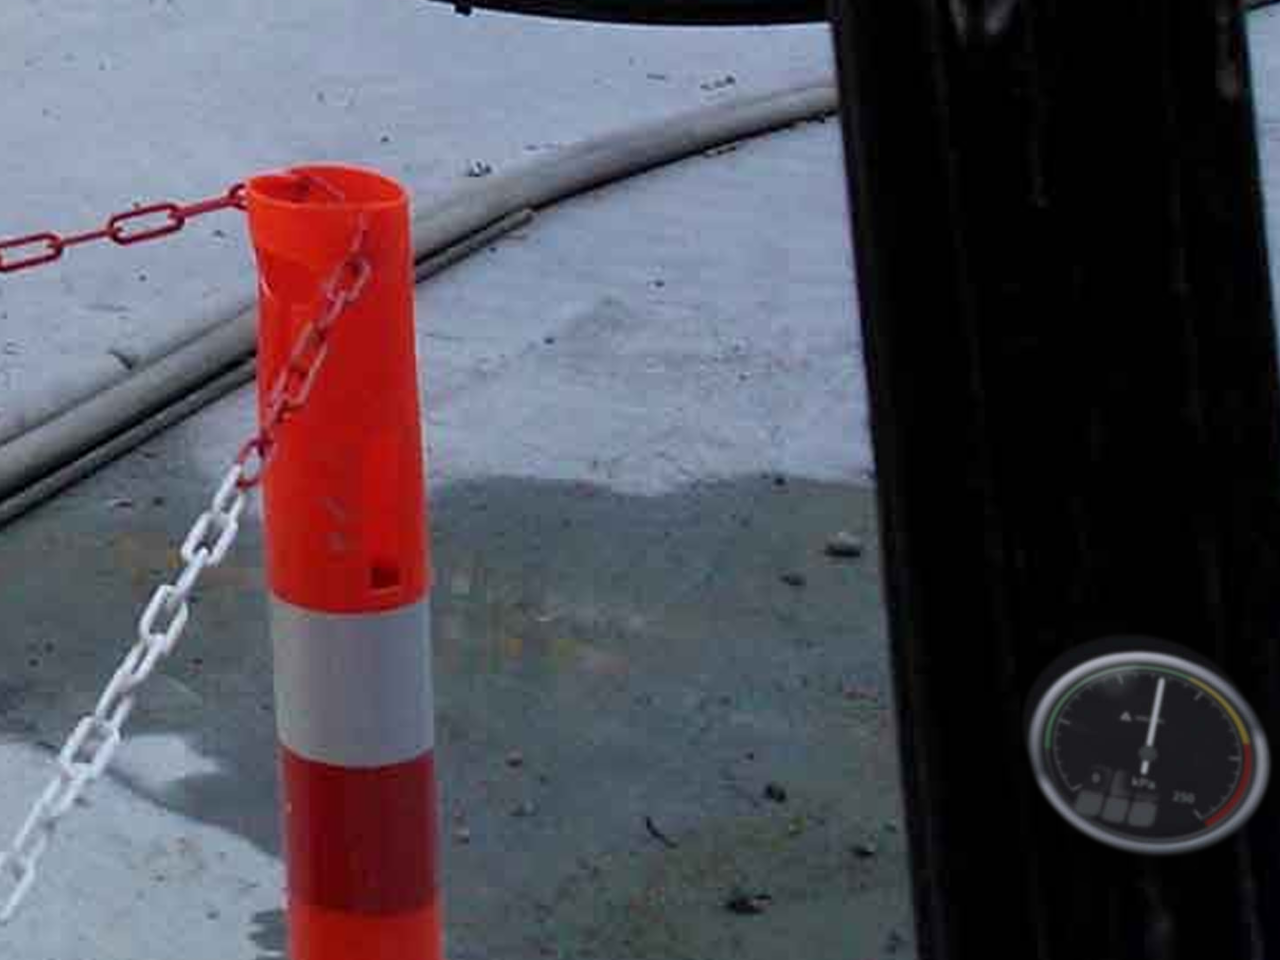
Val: 125
